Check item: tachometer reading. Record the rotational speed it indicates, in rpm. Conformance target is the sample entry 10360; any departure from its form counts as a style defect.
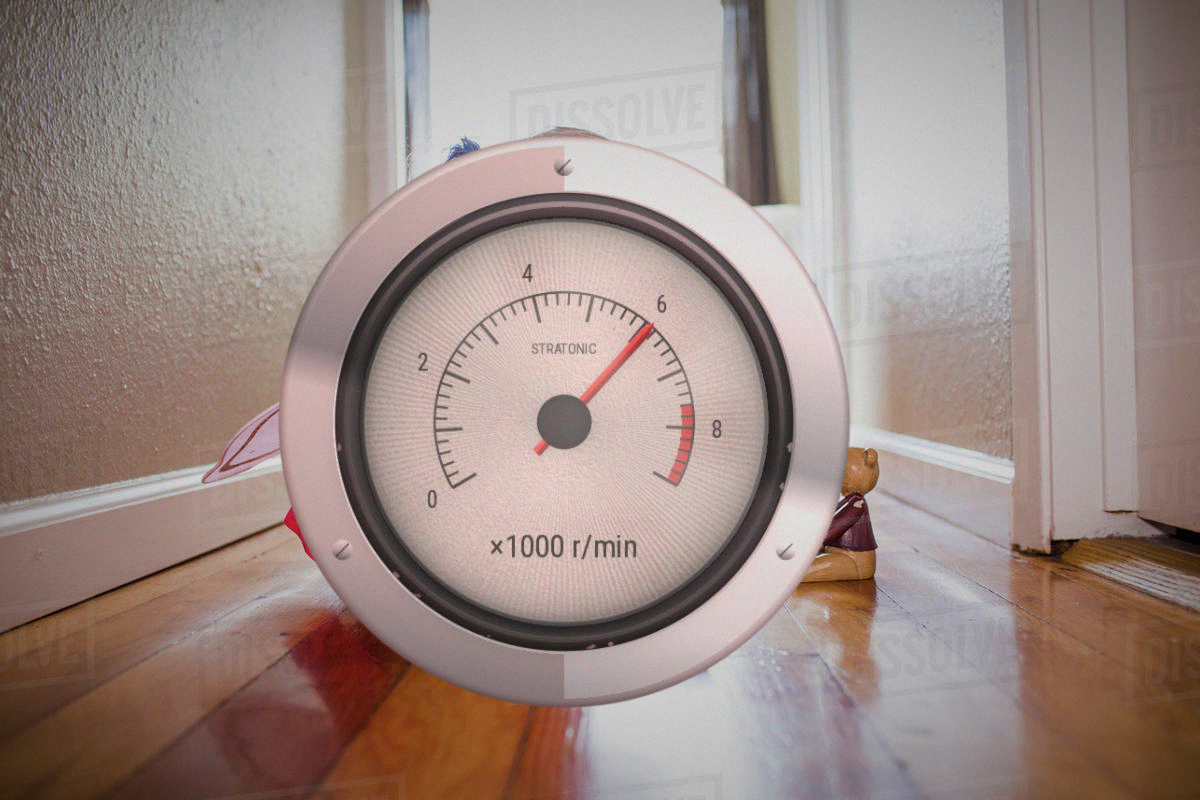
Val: 6100
